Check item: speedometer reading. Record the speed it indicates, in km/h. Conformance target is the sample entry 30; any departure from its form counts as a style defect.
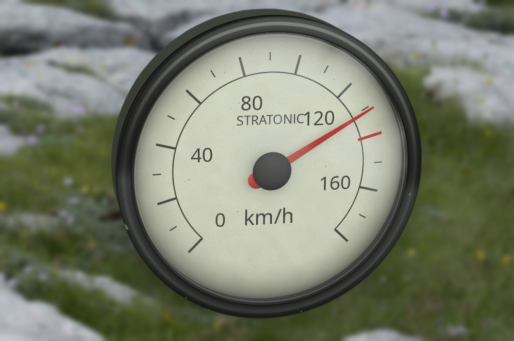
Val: 130
